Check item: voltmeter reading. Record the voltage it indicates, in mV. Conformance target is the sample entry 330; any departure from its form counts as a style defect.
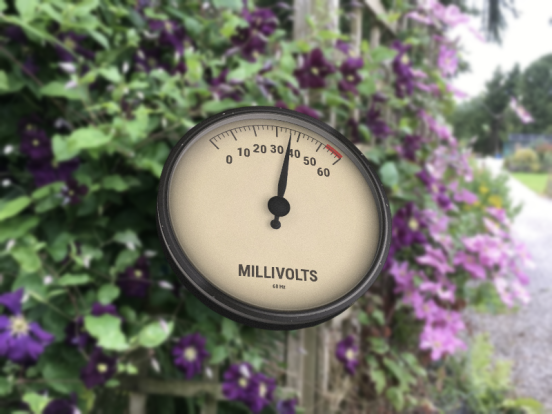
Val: 36
